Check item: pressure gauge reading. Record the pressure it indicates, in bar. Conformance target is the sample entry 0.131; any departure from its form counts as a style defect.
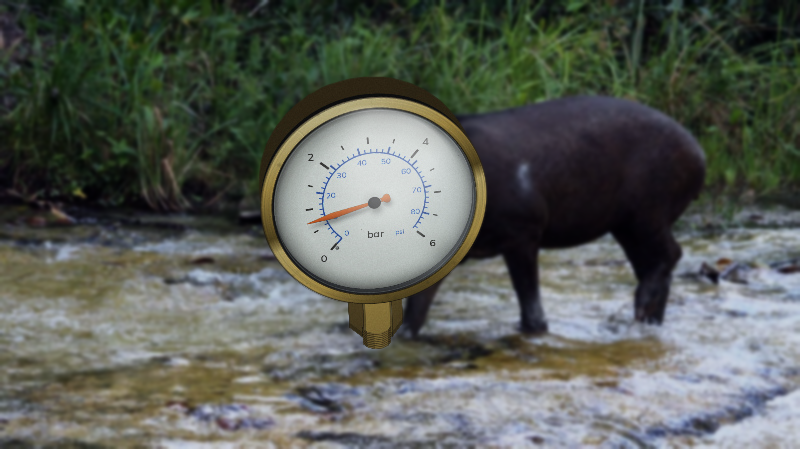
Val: 0.75
